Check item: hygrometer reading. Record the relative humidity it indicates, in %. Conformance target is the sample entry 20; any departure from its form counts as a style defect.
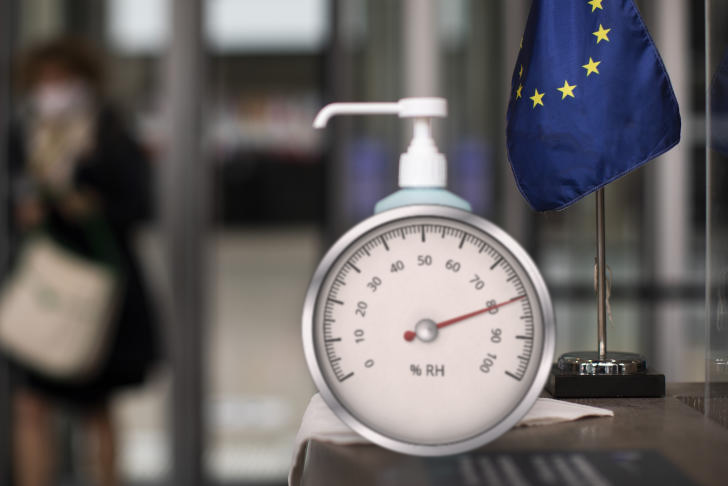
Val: 80
